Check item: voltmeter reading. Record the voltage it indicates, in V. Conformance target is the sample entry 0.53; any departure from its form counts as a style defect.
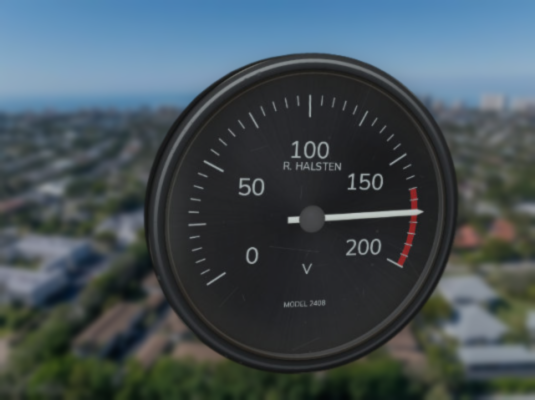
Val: 175
